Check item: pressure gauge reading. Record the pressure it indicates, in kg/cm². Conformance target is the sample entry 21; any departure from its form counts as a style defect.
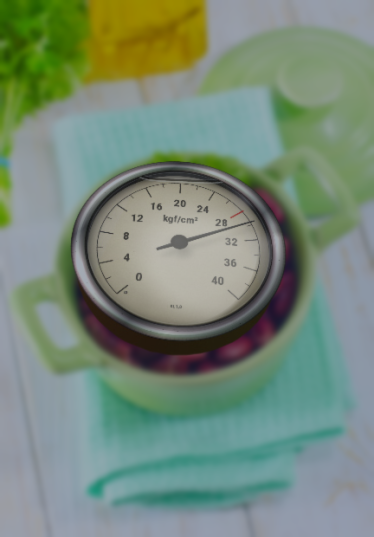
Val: 30
